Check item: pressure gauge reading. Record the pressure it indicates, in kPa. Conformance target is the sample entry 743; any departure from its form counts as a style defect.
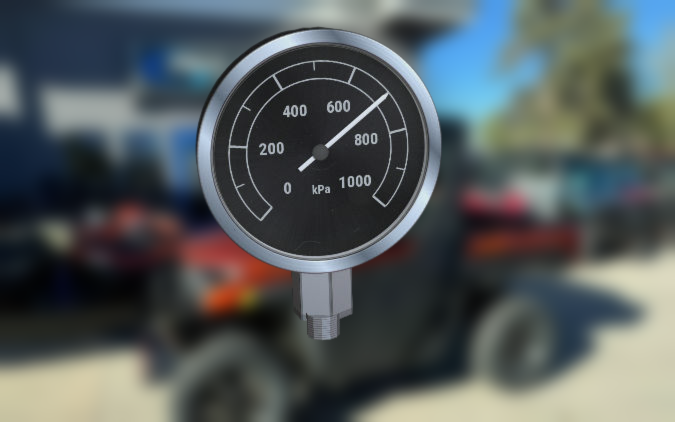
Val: 700
